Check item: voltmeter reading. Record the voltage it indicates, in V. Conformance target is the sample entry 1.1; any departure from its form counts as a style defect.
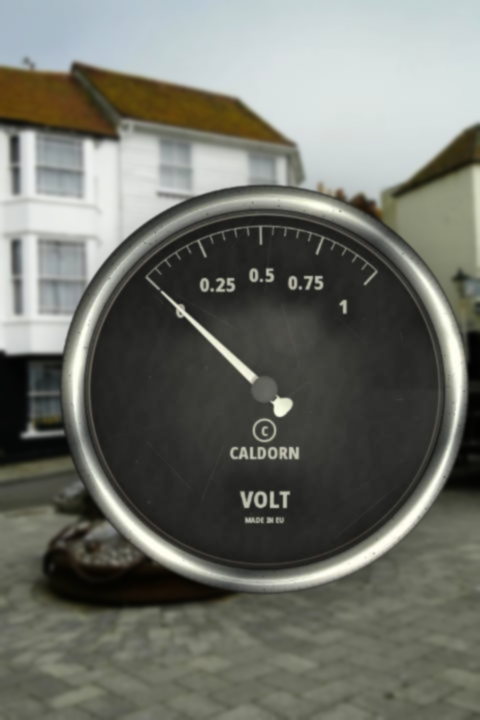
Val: 0
